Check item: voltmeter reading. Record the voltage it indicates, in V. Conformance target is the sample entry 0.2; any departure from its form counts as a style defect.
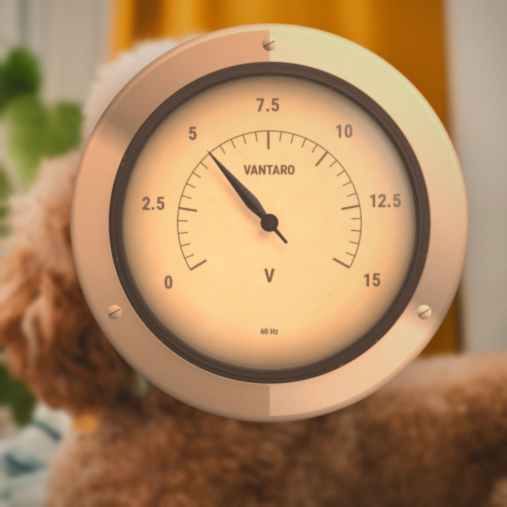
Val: 5
